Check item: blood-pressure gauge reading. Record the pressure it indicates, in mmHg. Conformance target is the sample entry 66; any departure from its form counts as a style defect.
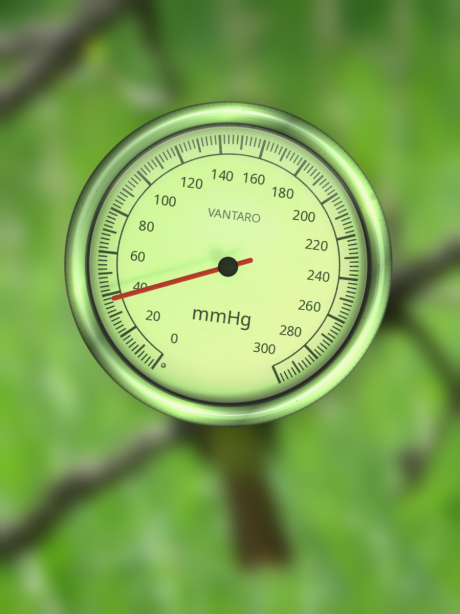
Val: 38
